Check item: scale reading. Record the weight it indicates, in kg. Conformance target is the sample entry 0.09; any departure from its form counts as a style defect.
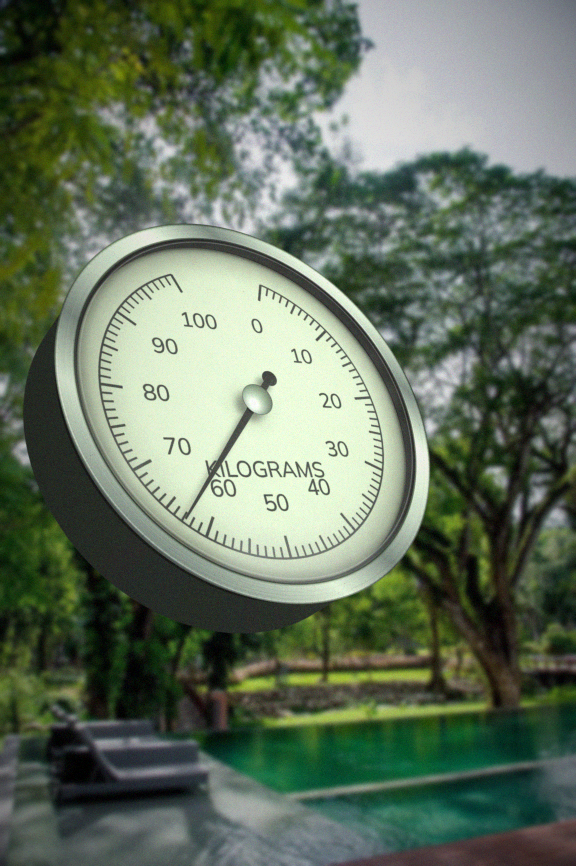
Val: 63
